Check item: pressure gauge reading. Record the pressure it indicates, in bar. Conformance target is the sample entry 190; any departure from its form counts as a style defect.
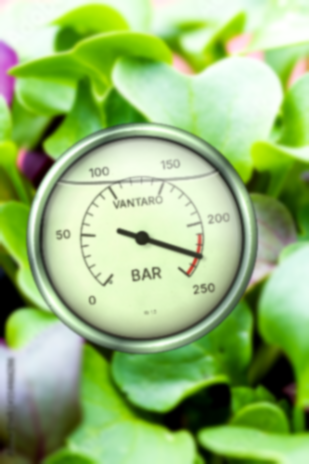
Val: 230
